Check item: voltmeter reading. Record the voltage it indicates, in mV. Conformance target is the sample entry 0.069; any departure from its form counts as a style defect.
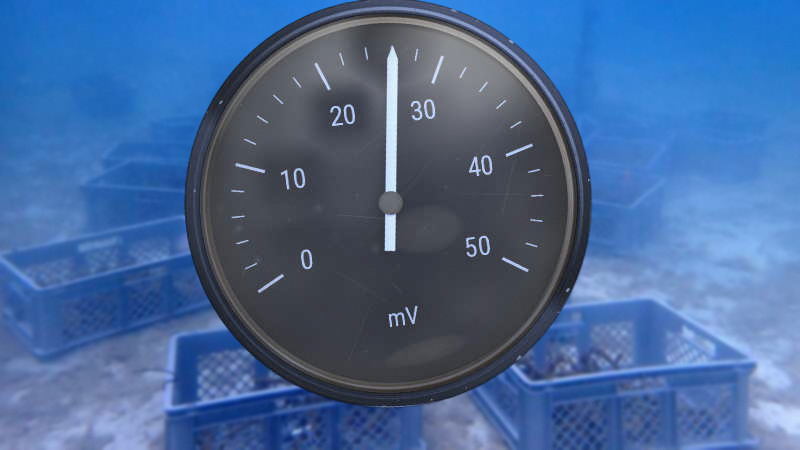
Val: 26
